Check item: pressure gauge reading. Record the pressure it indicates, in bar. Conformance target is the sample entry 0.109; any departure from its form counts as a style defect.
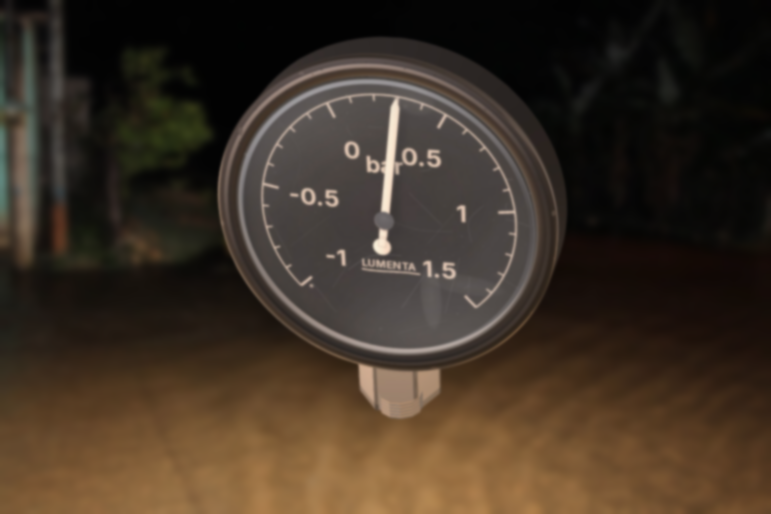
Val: 0.3
